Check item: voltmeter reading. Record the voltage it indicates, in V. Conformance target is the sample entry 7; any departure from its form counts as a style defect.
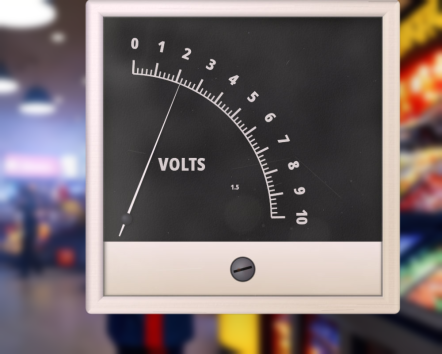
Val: 2.2
